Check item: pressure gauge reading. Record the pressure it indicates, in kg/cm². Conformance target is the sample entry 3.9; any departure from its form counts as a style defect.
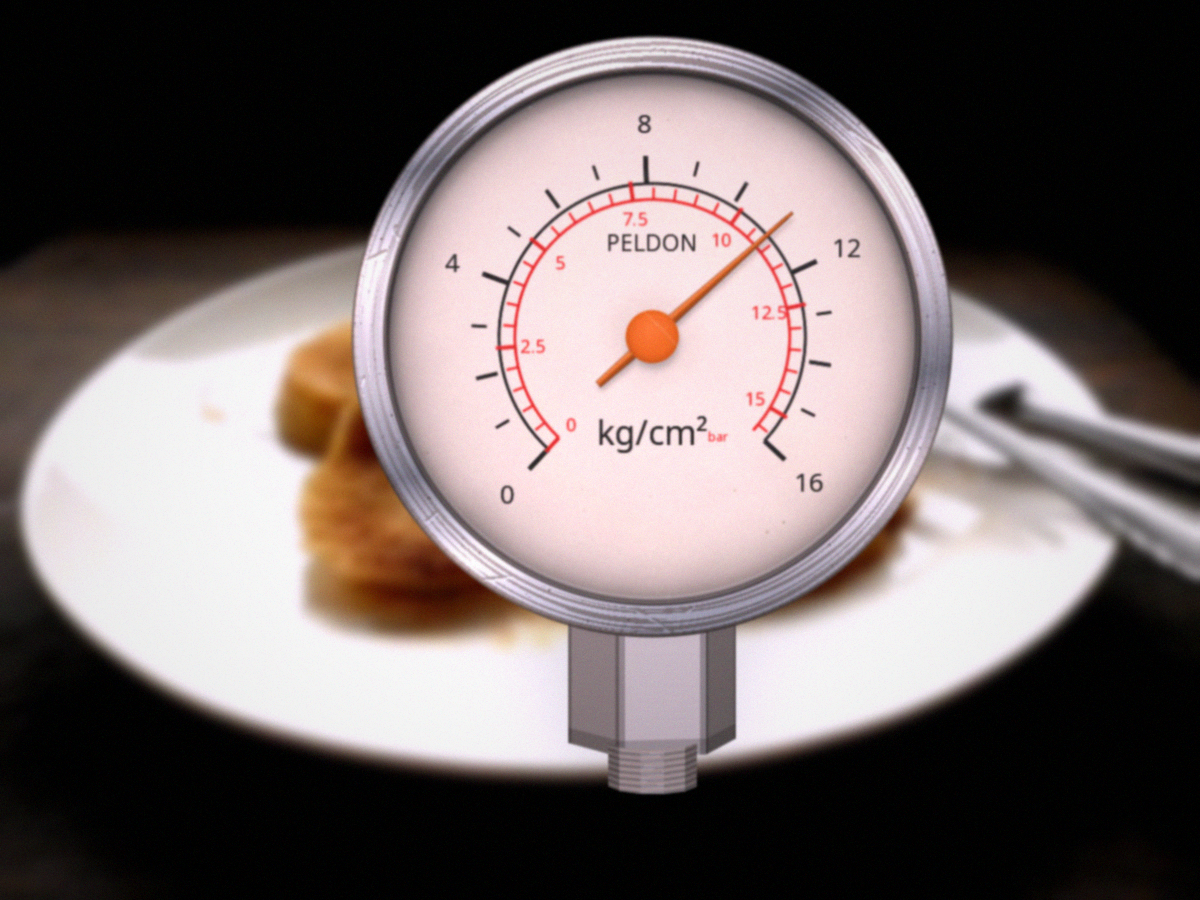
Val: 11
